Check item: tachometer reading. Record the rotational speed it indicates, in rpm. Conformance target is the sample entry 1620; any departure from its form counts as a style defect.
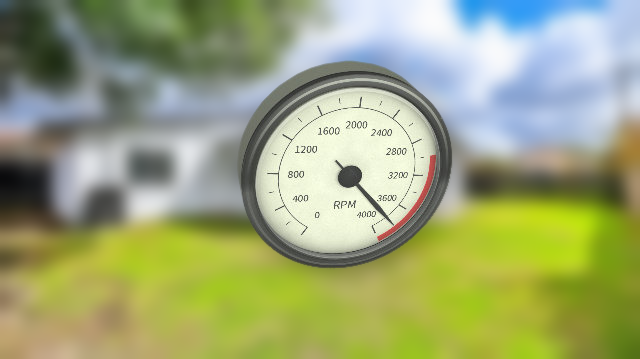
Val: 3800
